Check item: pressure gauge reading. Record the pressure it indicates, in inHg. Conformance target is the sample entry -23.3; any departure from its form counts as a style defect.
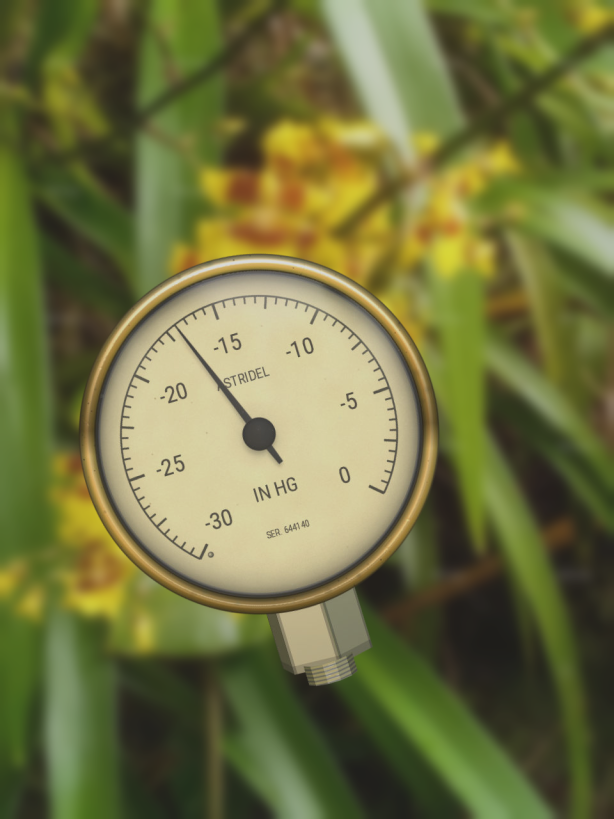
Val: -17
